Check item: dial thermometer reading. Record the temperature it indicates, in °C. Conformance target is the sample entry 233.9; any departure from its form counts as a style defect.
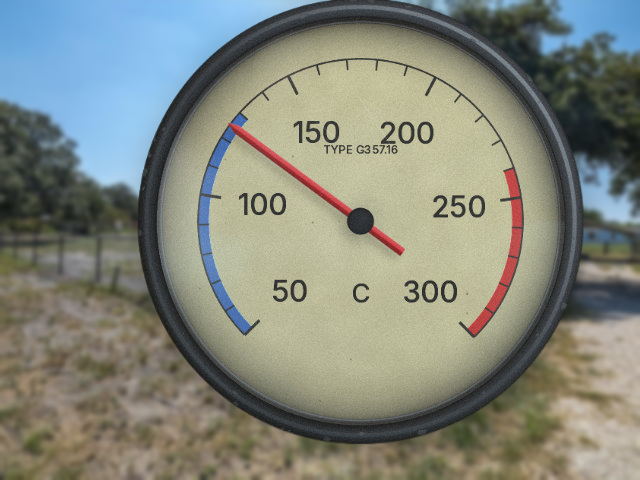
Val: 125
